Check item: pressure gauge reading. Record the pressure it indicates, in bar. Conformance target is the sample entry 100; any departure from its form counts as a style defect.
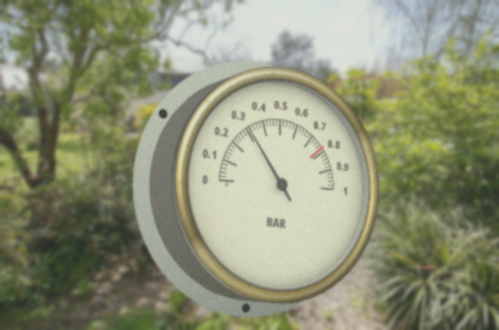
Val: 0.3
